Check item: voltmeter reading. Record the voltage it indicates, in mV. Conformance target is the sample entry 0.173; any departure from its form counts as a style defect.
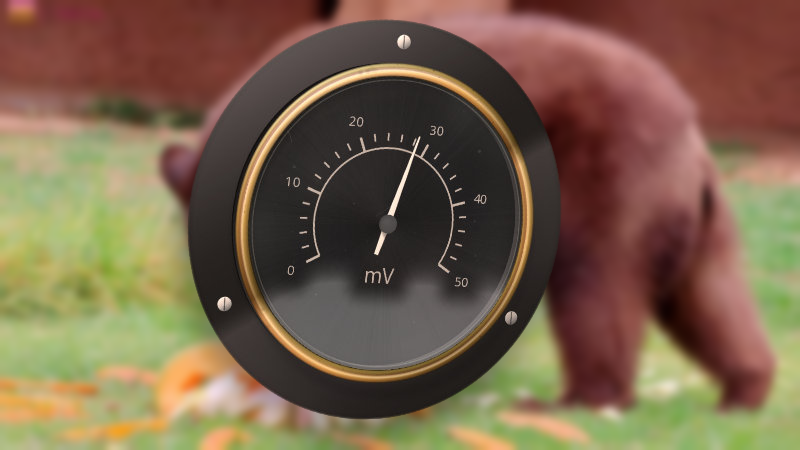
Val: 28
